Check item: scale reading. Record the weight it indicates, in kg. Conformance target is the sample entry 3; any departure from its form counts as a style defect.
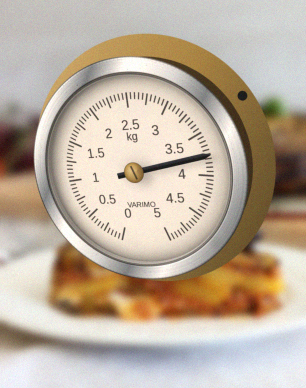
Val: 3.75
